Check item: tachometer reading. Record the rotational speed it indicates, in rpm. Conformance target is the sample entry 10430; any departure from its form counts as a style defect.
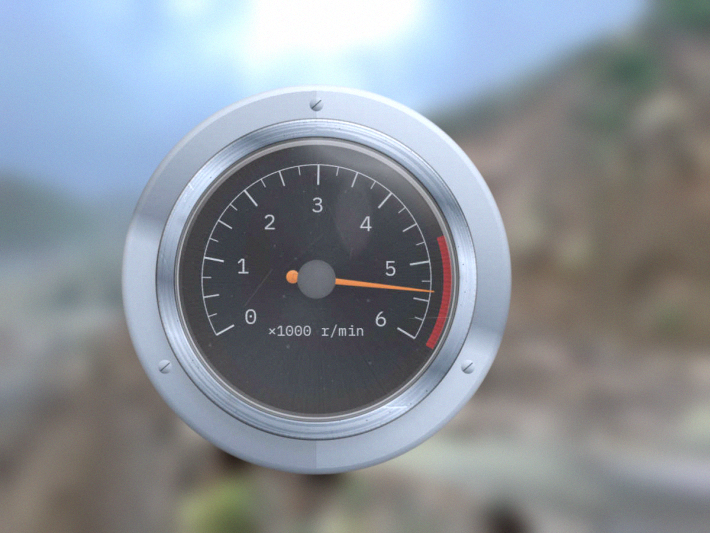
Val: 5375
